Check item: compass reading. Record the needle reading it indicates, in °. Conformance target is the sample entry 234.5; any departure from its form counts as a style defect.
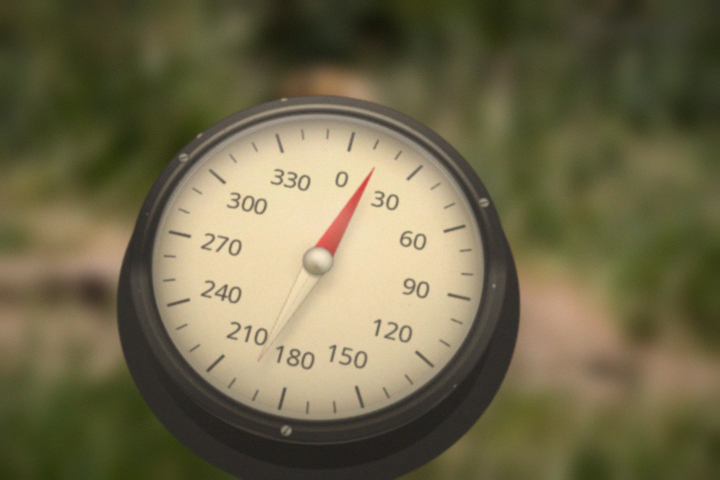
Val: 15
